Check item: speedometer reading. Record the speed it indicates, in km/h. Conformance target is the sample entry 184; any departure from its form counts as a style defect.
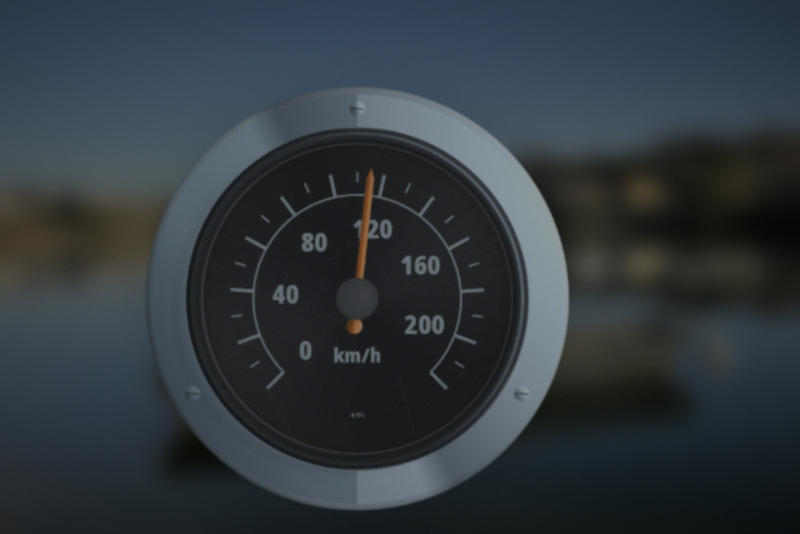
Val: 115
